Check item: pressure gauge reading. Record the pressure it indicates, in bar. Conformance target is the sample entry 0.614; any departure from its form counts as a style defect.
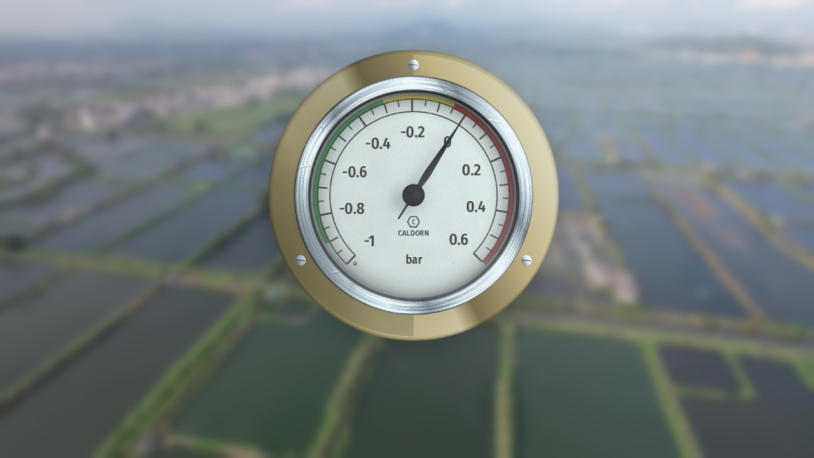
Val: 0
